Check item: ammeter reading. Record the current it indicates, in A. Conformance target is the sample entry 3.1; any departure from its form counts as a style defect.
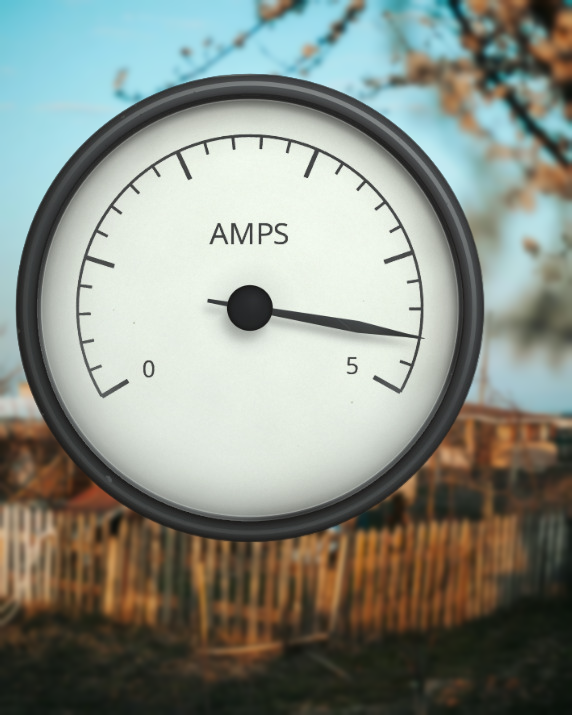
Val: 4.6
